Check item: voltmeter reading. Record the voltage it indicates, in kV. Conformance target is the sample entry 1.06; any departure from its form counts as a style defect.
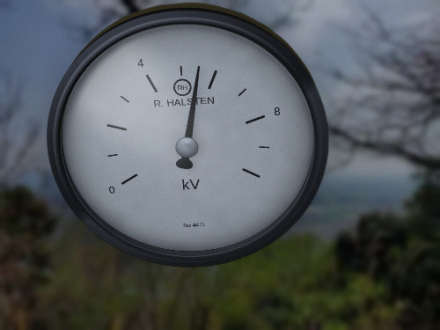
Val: 5.5
